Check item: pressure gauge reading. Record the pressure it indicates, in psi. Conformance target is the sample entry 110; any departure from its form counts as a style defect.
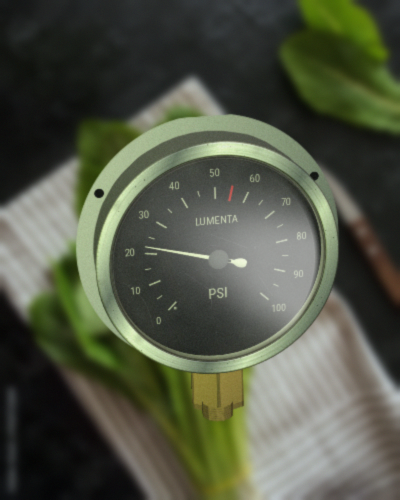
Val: 22.5
